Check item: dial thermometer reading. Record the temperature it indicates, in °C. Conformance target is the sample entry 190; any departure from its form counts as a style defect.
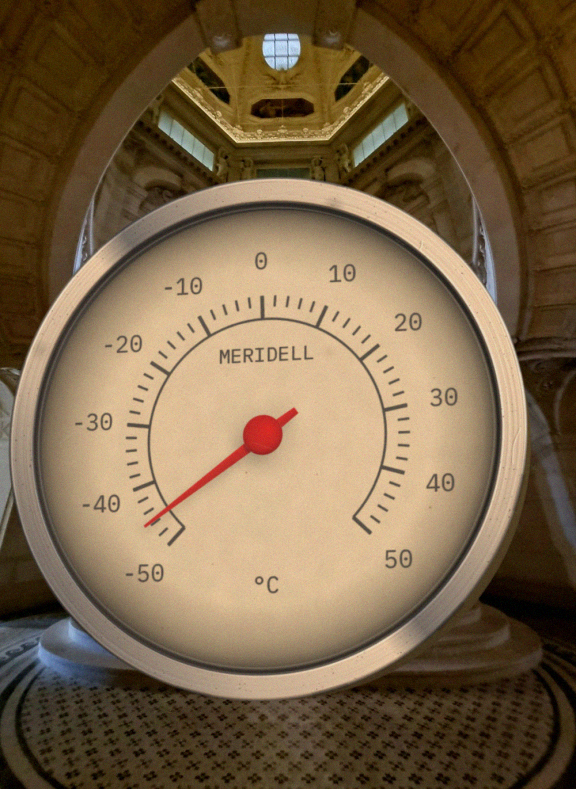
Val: -46
